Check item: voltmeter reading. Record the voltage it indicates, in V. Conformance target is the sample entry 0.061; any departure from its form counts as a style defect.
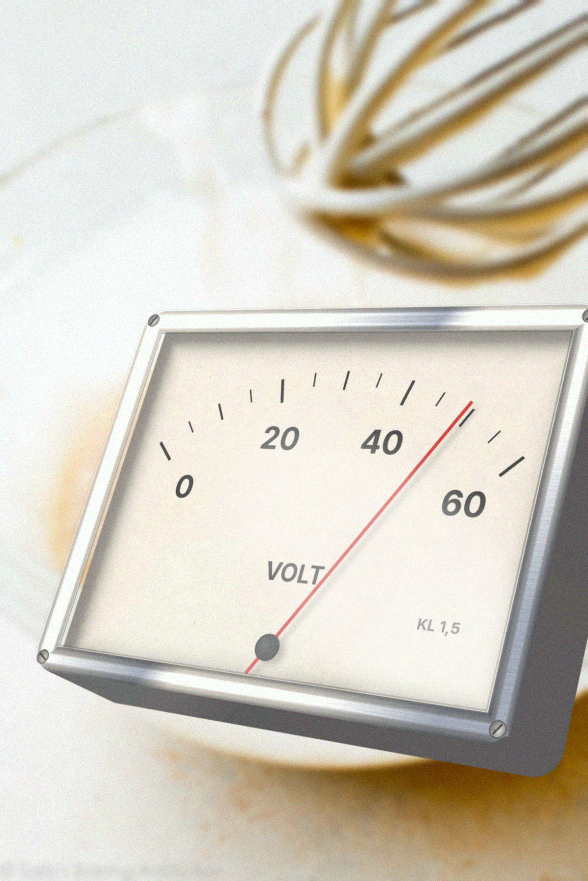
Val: 50
